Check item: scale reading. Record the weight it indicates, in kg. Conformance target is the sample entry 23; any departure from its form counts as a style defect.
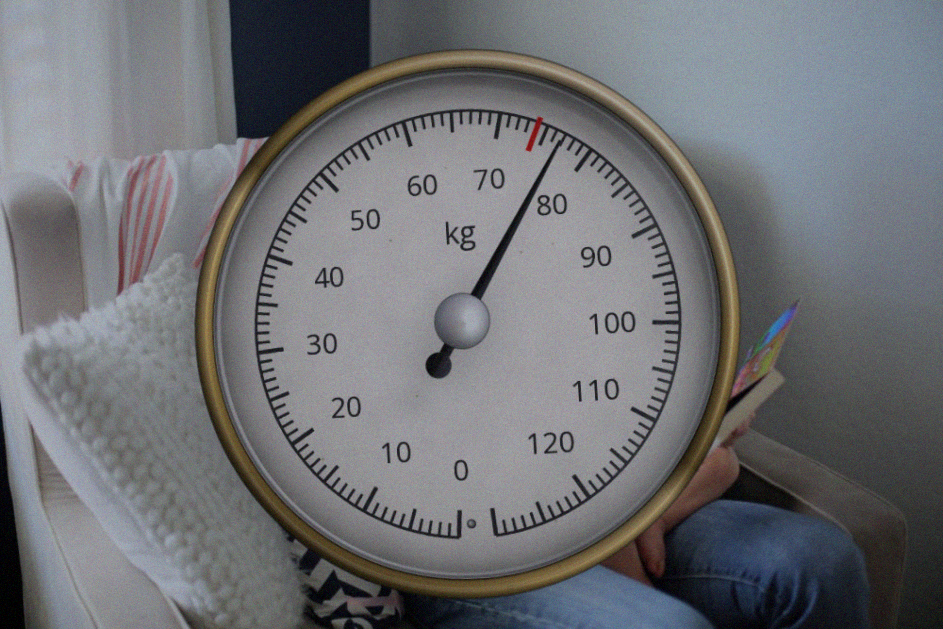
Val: 77
